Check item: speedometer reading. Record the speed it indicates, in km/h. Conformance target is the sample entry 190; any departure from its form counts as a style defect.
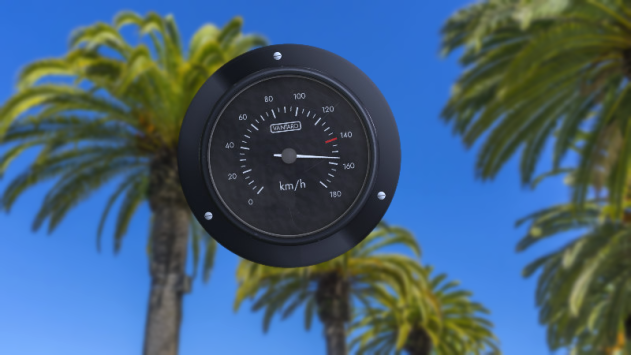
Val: 155
